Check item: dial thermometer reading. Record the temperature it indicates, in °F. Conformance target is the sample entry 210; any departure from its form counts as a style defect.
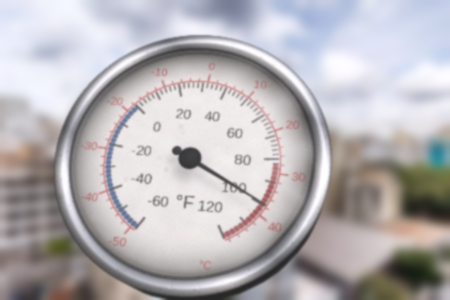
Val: 100
